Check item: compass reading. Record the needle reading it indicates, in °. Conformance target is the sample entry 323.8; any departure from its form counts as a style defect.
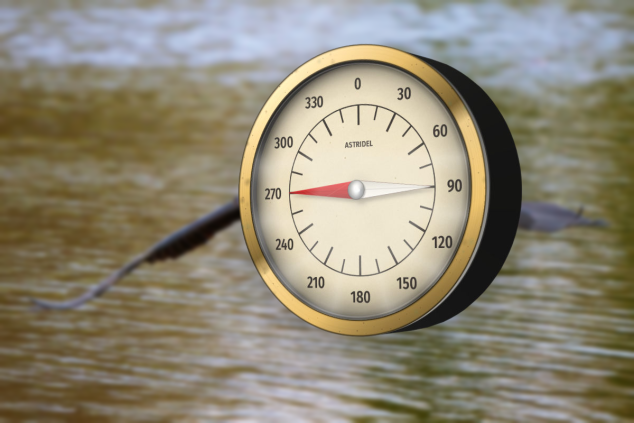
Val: 270
